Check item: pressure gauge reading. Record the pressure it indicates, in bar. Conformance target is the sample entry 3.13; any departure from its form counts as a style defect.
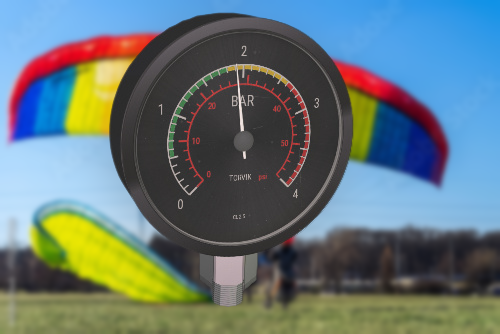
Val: 1.9
